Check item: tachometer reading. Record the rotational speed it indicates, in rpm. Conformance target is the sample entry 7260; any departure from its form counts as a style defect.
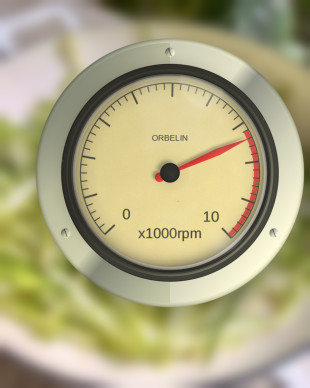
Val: 7400
